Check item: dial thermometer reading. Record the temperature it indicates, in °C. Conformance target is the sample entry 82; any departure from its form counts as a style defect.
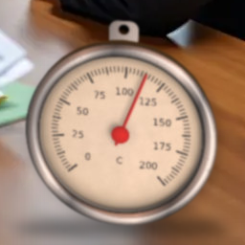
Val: 112.5
